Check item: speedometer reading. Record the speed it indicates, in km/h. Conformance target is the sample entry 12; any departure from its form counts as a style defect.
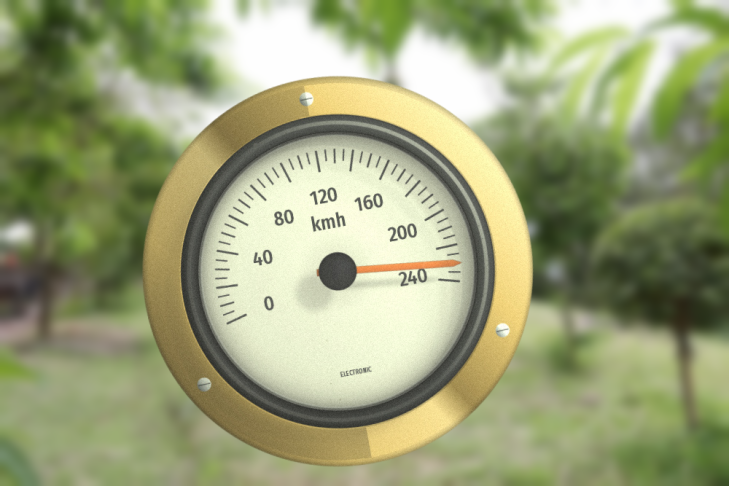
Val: 230
